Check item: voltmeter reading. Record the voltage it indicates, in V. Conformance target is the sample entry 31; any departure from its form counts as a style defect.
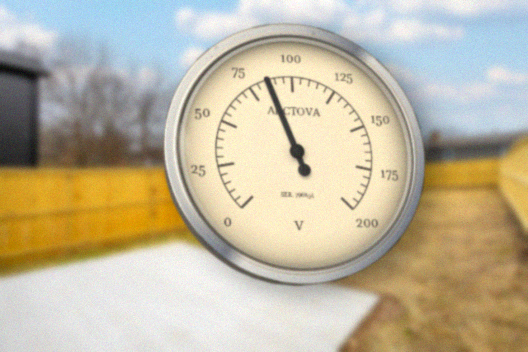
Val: 85
